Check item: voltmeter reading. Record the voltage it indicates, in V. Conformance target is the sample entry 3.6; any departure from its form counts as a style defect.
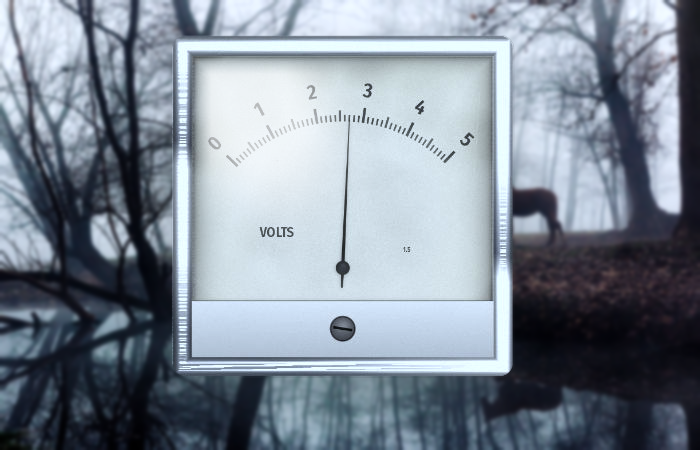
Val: 2.7
